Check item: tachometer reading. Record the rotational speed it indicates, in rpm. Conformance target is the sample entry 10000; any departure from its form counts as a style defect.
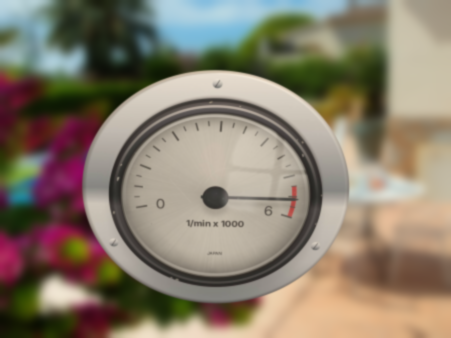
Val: 5500
